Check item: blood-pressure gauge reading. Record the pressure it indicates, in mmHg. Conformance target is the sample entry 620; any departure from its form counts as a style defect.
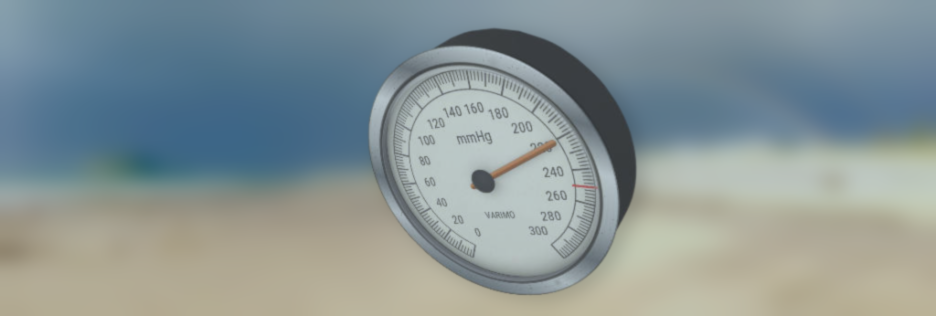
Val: 220
